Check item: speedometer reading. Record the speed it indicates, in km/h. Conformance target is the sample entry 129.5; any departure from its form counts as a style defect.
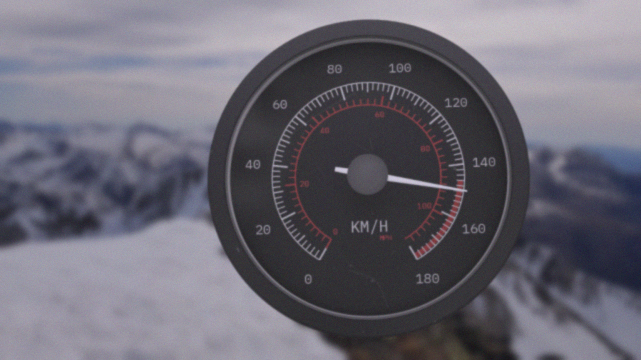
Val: 150
